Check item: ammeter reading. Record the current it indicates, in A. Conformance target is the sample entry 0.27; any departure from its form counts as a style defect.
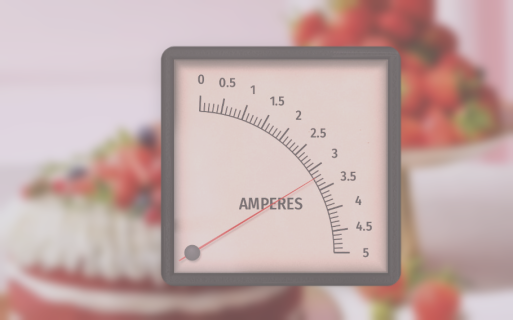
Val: 3.2
